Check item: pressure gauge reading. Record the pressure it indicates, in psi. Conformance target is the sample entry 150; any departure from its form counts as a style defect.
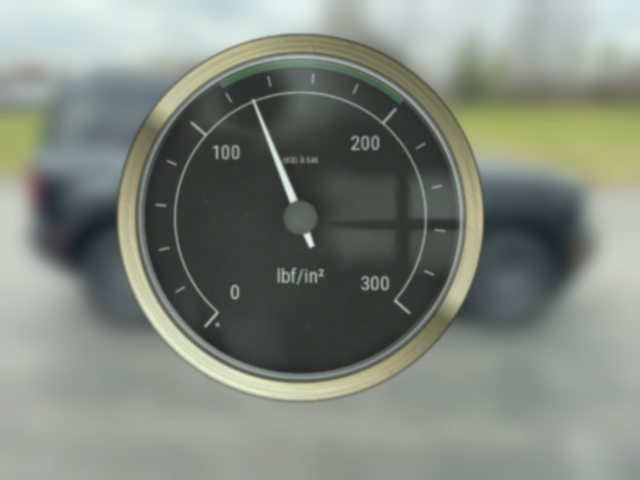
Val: 130
